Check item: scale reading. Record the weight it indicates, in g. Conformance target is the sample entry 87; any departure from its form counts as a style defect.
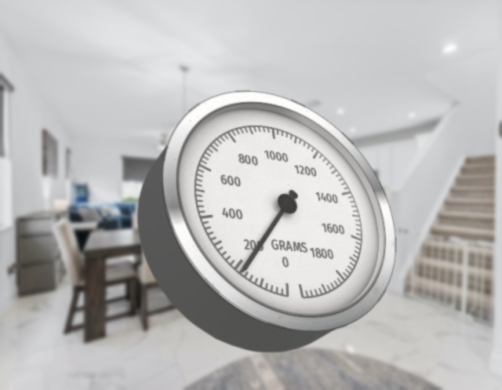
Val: 180
